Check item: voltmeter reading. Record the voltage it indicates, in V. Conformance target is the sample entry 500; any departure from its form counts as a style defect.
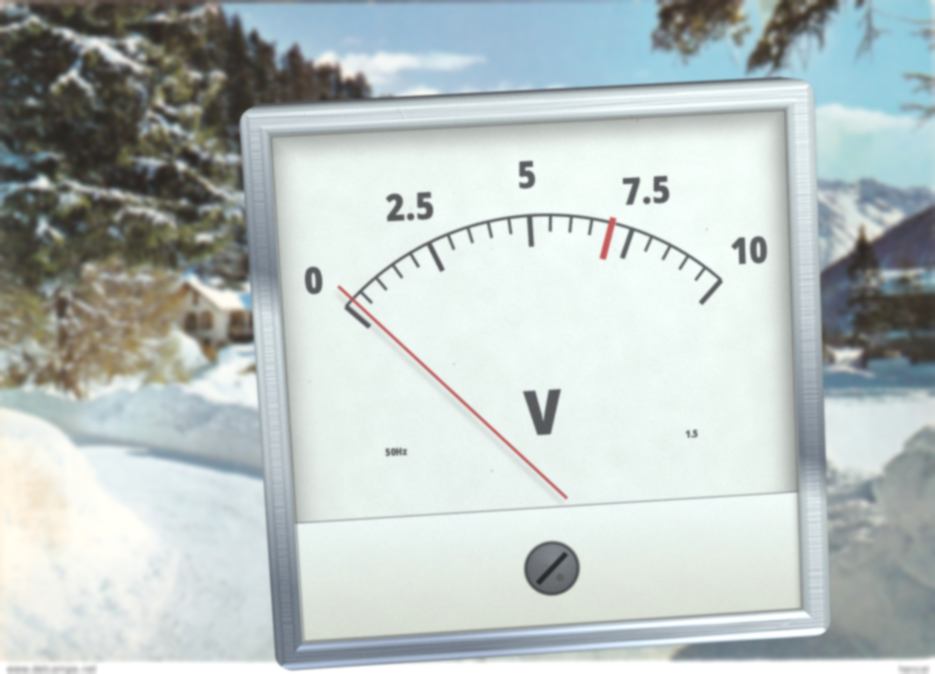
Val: 0.25
